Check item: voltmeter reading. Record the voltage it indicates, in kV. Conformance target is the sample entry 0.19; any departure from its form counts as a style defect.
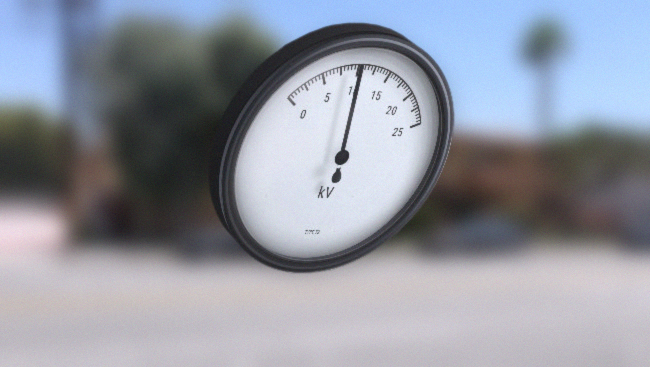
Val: 10
